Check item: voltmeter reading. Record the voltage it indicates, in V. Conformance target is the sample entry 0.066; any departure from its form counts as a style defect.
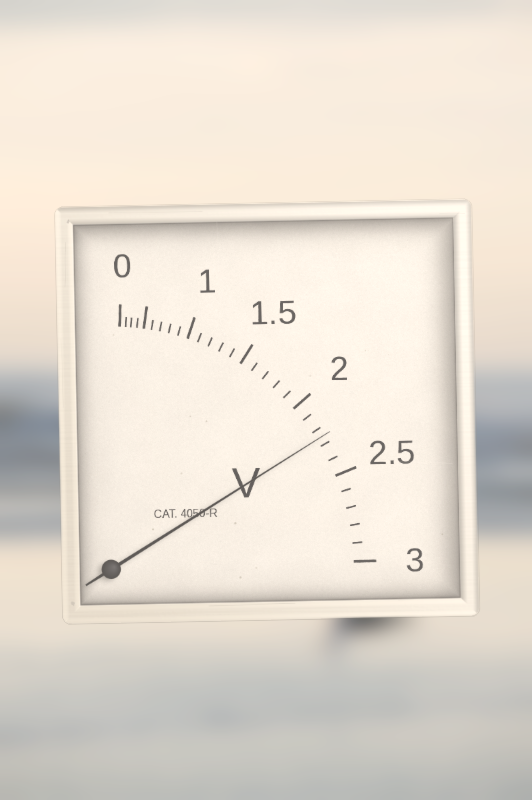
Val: 2.25
